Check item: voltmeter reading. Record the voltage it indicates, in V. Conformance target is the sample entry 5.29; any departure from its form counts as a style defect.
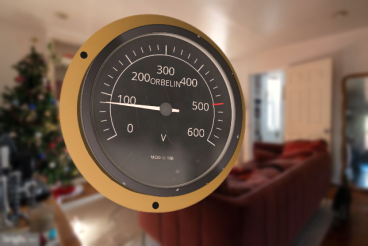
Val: 80
